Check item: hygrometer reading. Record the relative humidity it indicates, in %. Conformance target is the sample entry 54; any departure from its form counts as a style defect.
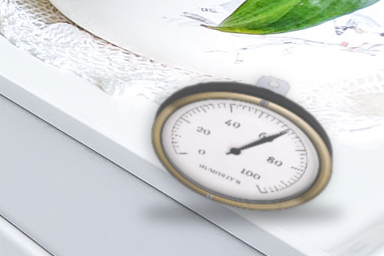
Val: 60
